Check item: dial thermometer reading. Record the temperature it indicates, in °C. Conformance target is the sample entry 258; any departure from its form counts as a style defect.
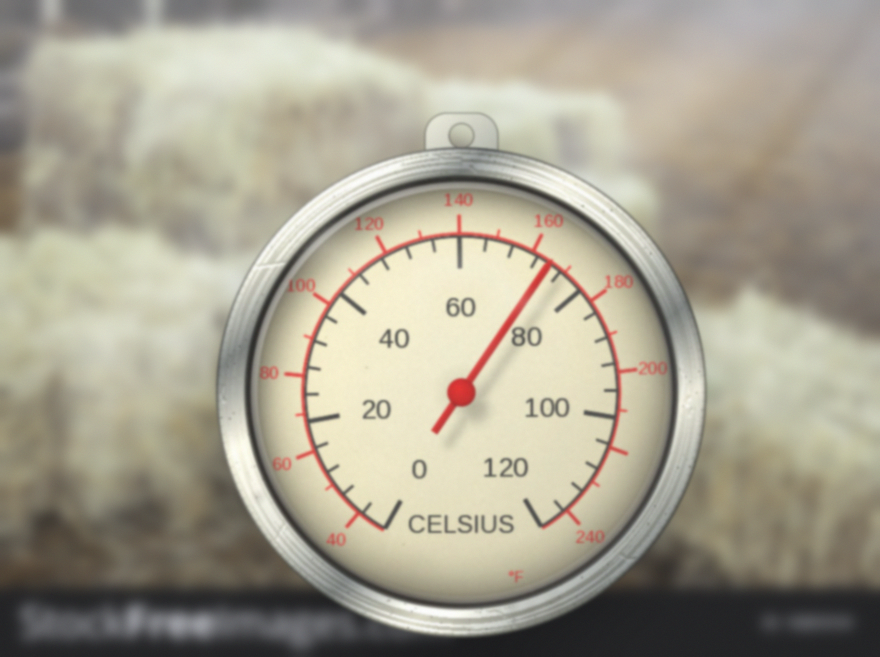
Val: 74
